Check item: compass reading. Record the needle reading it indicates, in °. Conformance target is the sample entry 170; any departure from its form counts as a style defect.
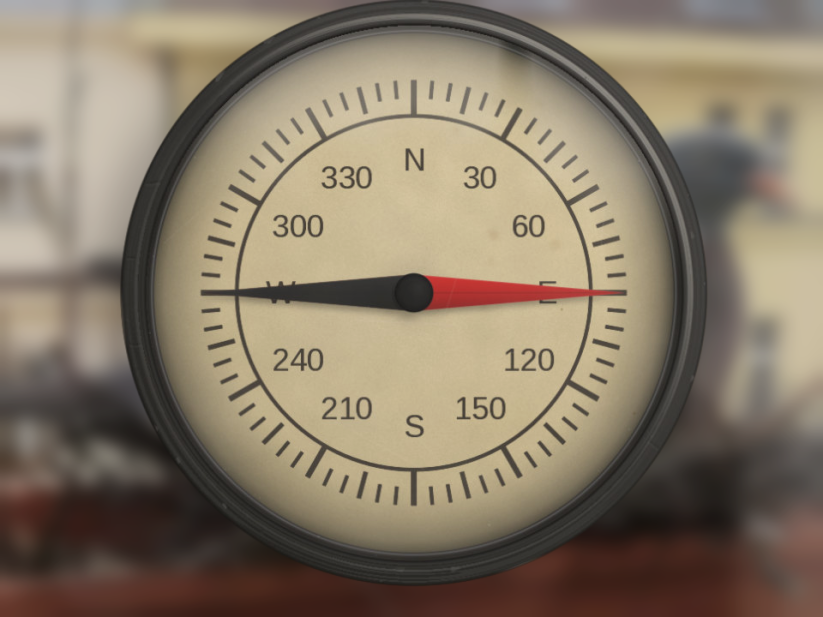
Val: 90
